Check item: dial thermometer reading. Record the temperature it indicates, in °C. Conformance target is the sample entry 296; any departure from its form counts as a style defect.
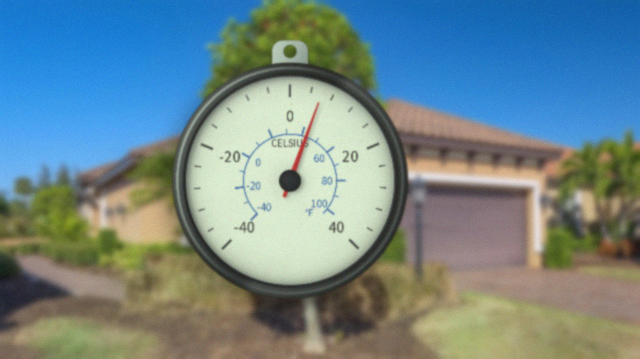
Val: 6
